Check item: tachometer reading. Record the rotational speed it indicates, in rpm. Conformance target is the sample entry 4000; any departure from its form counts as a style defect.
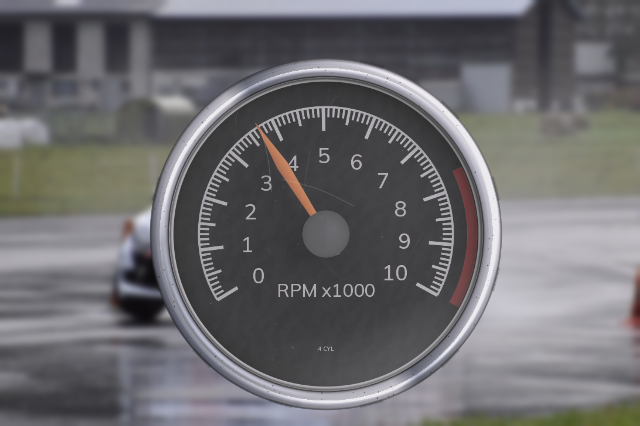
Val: 3700
